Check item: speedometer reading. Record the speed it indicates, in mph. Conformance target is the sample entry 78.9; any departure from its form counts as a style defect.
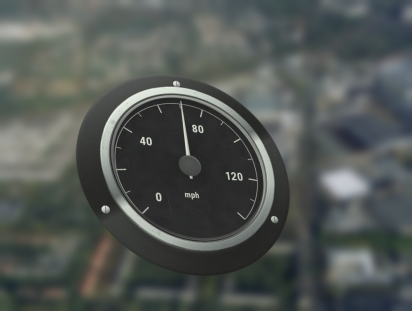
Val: 70
